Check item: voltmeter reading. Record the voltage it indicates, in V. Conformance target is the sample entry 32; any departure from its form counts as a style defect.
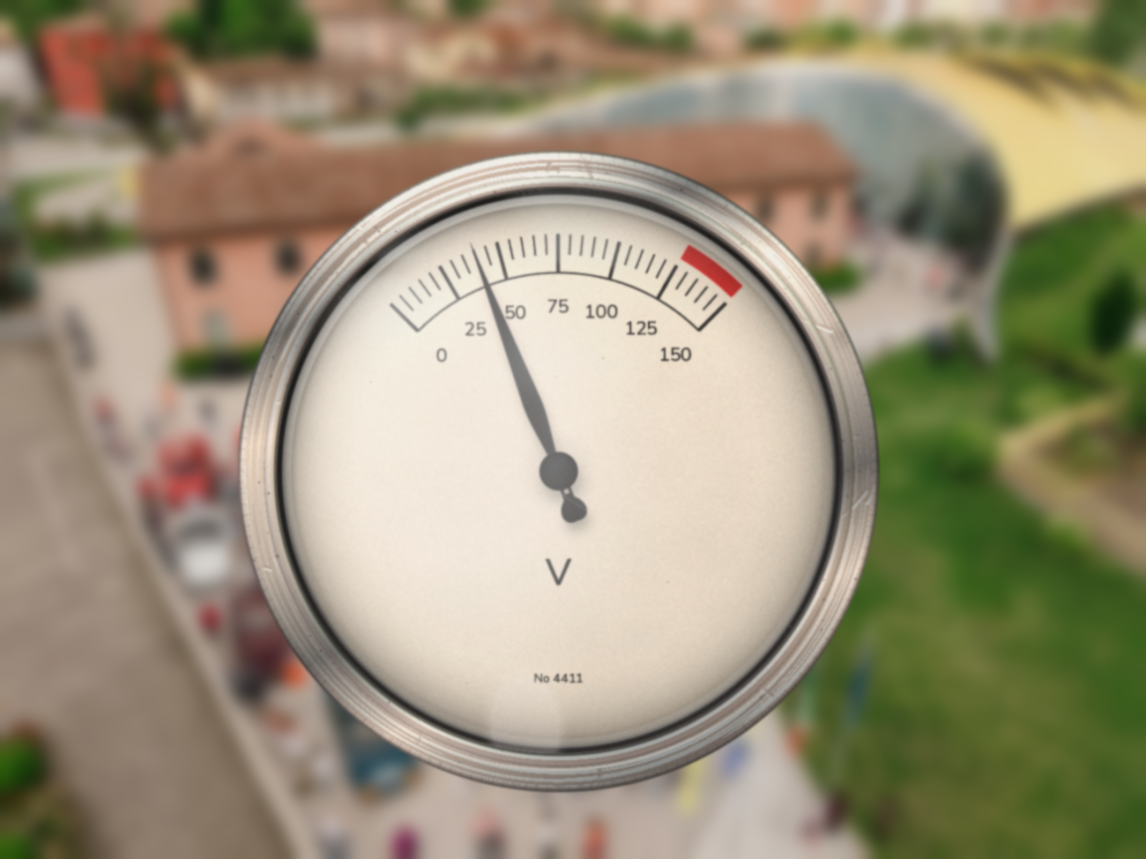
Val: 40
